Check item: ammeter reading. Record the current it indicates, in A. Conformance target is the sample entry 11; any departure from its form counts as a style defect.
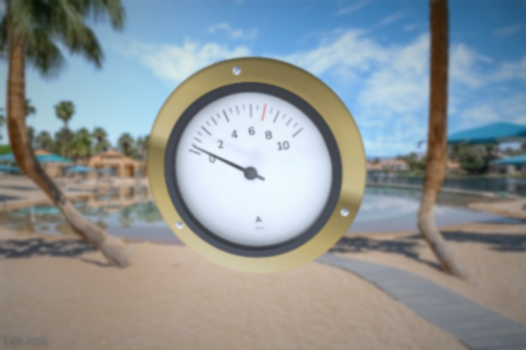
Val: 0.5
